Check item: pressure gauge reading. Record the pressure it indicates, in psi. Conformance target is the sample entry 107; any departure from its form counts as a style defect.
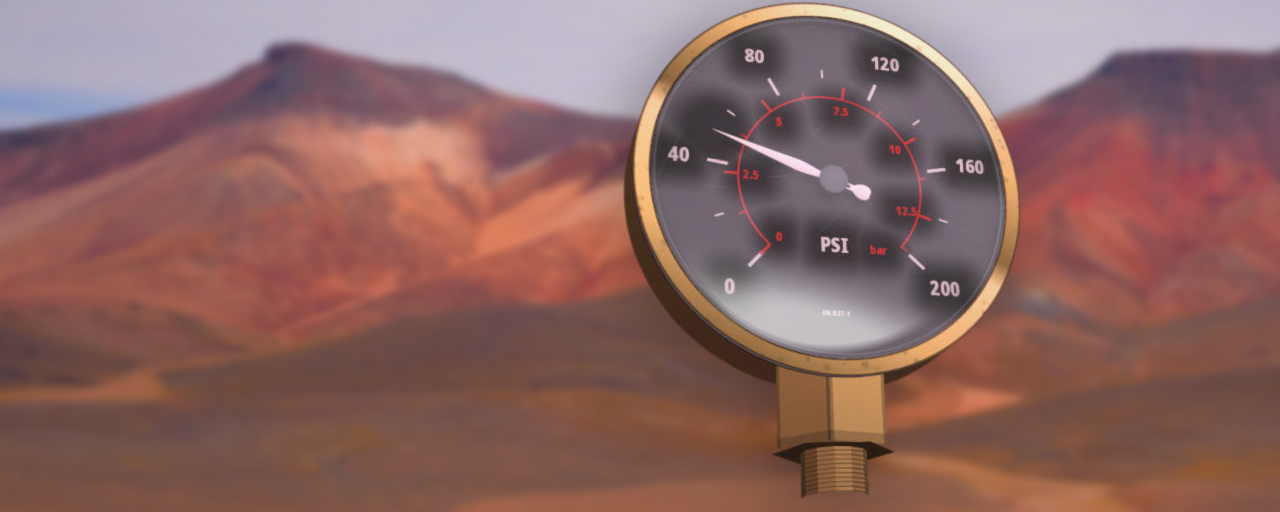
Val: 50
